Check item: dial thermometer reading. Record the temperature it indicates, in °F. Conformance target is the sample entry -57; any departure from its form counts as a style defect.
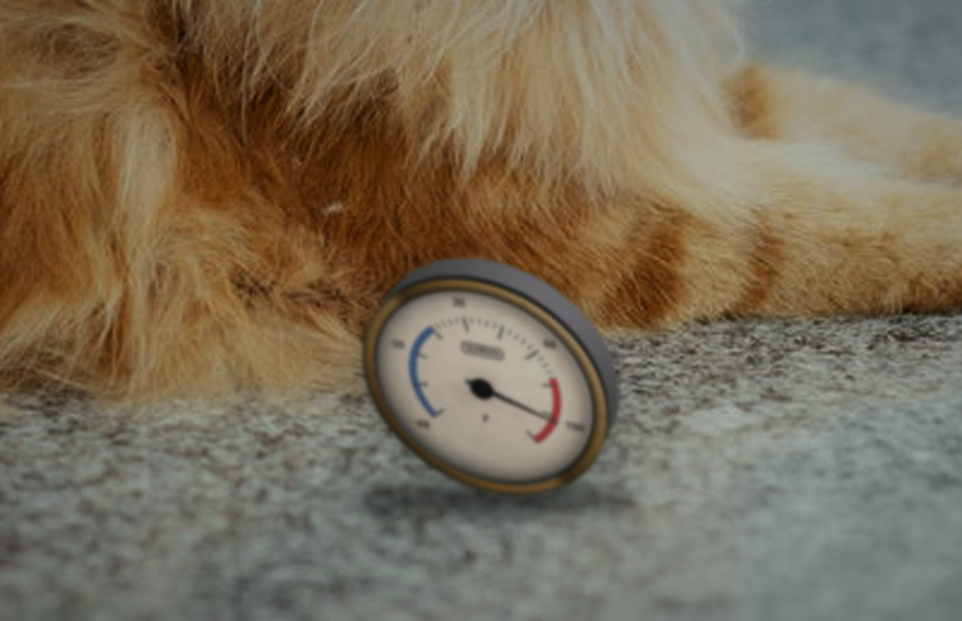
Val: 100
